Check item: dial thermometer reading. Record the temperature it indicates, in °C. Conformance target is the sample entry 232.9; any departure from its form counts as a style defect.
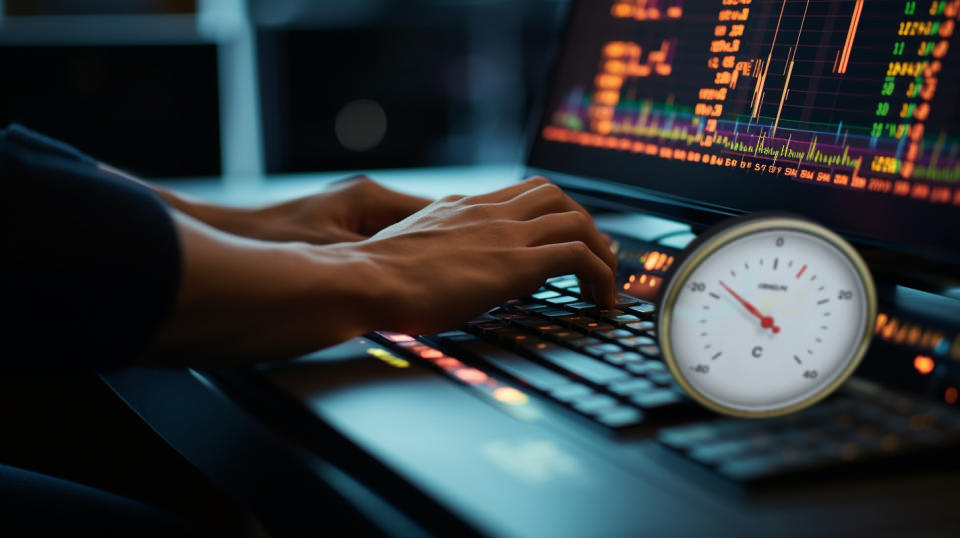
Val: -16
